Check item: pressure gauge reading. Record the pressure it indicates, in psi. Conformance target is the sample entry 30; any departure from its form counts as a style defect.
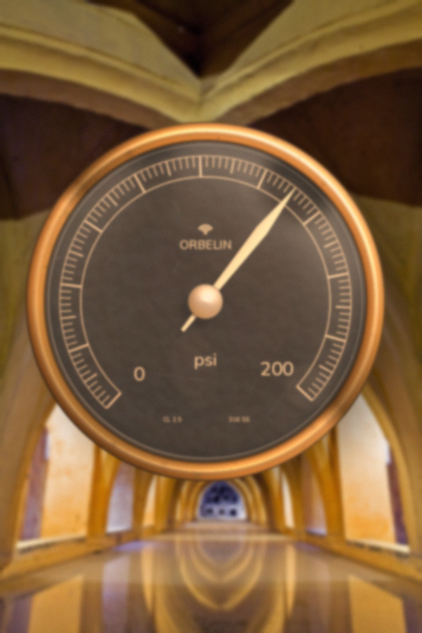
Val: 130
